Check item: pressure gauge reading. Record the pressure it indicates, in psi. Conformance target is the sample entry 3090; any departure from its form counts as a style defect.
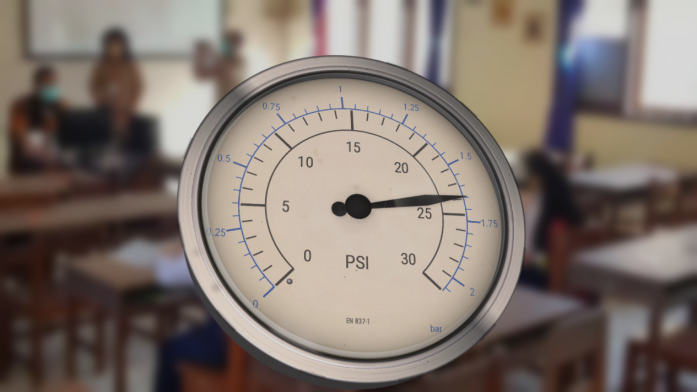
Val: 24
